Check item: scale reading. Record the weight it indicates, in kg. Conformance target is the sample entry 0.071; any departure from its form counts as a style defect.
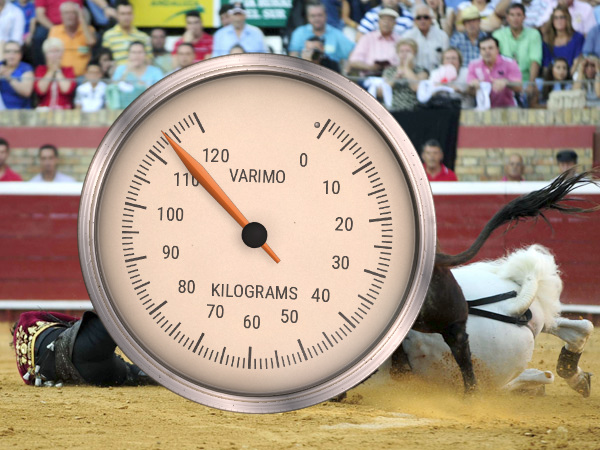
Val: 114
